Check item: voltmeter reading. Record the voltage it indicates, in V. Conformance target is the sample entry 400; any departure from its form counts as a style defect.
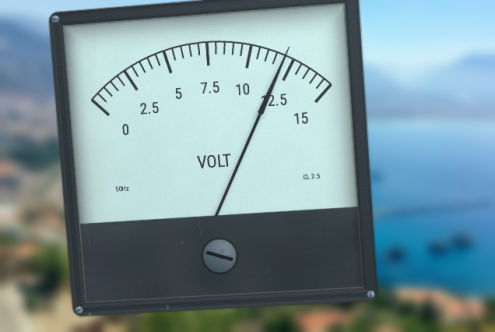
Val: 12
